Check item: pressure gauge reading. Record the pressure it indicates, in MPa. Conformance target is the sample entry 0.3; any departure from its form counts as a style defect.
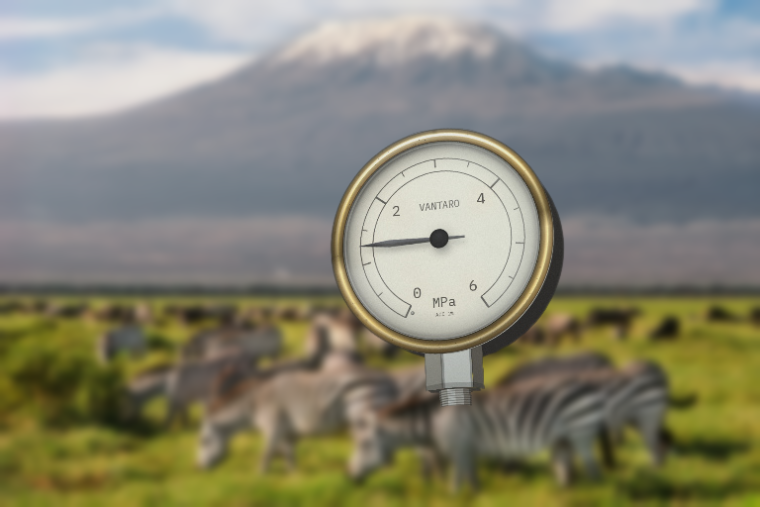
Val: 1.25
